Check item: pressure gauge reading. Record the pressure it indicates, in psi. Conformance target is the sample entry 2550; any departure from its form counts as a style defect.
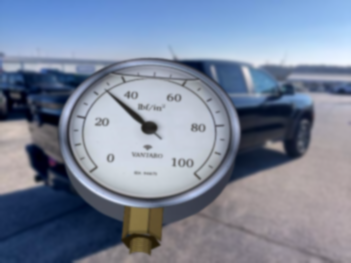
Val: 32.5
